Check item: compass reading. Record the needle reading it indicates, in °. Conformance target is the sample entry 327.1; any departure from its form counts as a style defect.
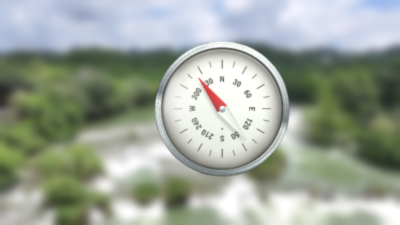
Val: 322.5
